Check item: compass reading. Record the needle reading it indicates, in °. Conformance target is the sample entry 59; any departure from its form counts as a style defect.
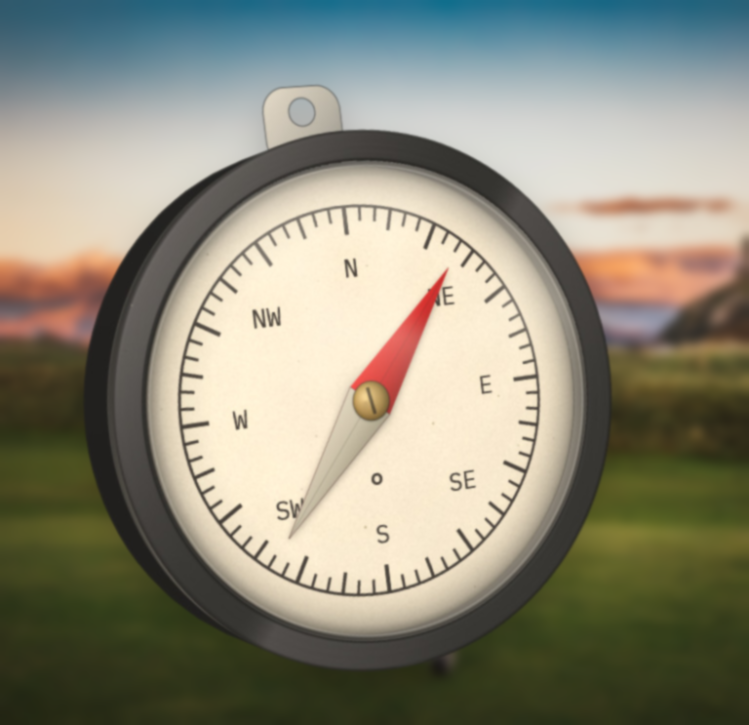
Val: 40
